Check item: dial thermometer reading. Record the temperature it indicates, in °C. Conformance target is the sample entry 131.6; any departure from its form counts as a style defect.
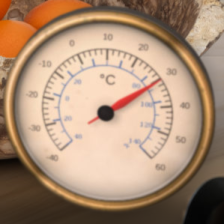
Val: 30
